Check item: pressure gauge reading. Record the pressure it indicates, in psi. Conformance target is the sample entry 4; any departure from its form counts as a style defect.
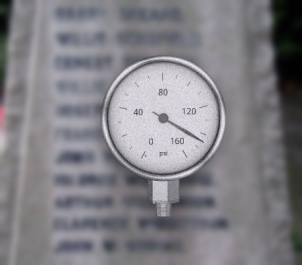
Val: 145
